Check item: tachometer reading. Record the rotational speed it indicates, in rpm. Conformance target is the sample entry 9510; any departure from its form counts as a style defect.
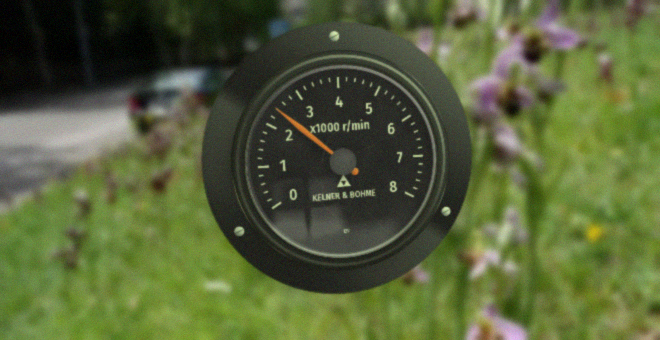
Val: 2400
